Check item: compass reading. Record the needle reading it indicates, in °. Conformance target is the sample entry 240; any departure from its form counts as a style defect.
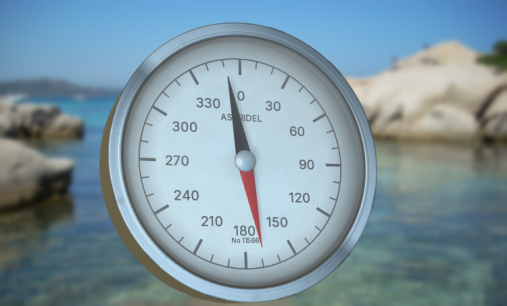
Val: 170
